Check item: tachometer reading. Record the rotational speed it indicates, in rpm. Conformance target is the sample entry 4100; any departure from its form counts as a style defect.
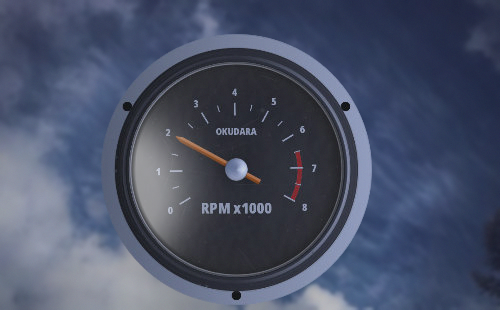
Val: 2000
